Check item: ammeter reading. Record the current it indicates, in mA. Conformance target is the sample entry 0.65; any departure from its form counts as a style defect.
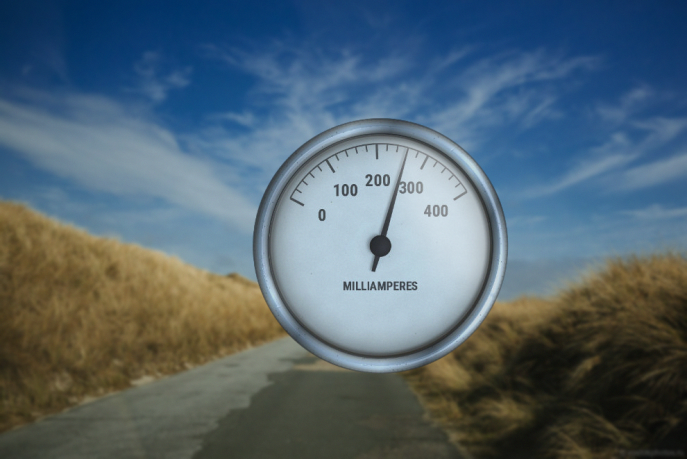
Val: 260
